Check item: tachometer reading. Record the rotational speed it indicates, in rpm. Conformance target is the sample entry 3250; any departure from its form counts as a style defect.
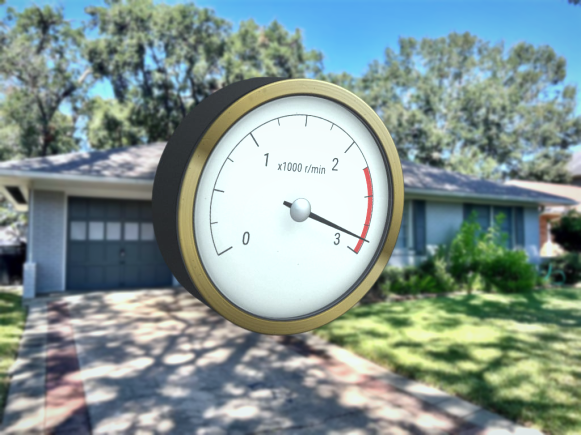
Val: 2875
